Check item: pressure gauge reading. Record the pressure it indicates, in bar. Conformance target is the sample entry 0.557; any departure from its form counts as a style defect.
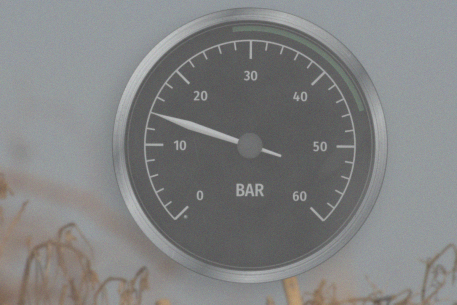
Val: 14
